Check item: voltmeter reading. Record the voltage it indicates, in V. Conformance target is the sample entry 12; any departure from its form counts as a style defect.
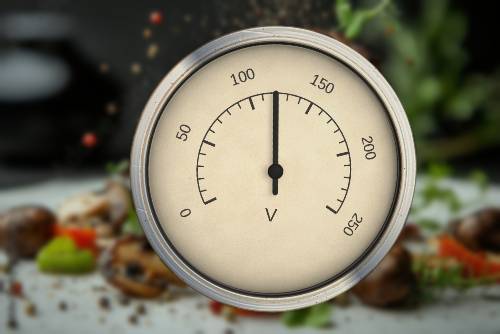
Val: 120
